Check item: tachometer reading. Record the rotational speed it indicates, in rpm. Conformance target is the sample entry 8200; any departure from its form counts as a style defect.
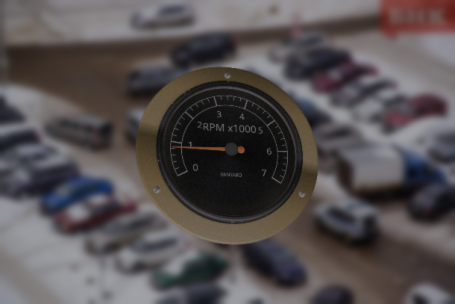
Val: 800
